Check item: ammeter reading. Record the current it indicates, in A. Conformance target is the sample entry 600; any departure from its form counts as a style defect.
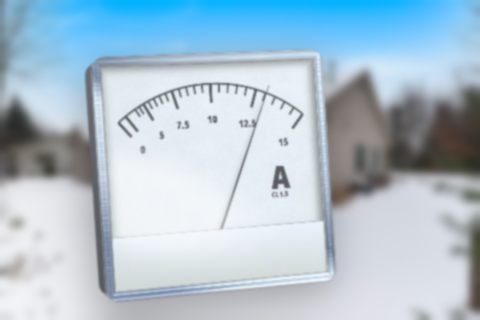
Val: 13
